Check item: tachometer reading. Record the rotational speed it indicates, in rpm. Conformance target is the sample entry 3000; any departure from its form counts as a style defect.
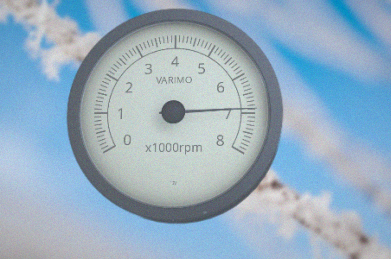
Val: 6900
